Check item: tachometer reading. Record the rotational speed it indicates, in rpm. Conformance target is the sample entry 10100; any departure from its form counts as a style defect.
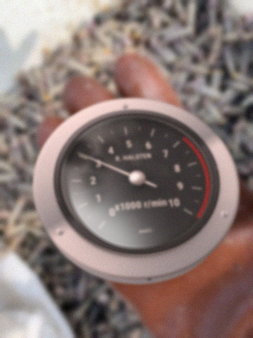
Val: 3000
